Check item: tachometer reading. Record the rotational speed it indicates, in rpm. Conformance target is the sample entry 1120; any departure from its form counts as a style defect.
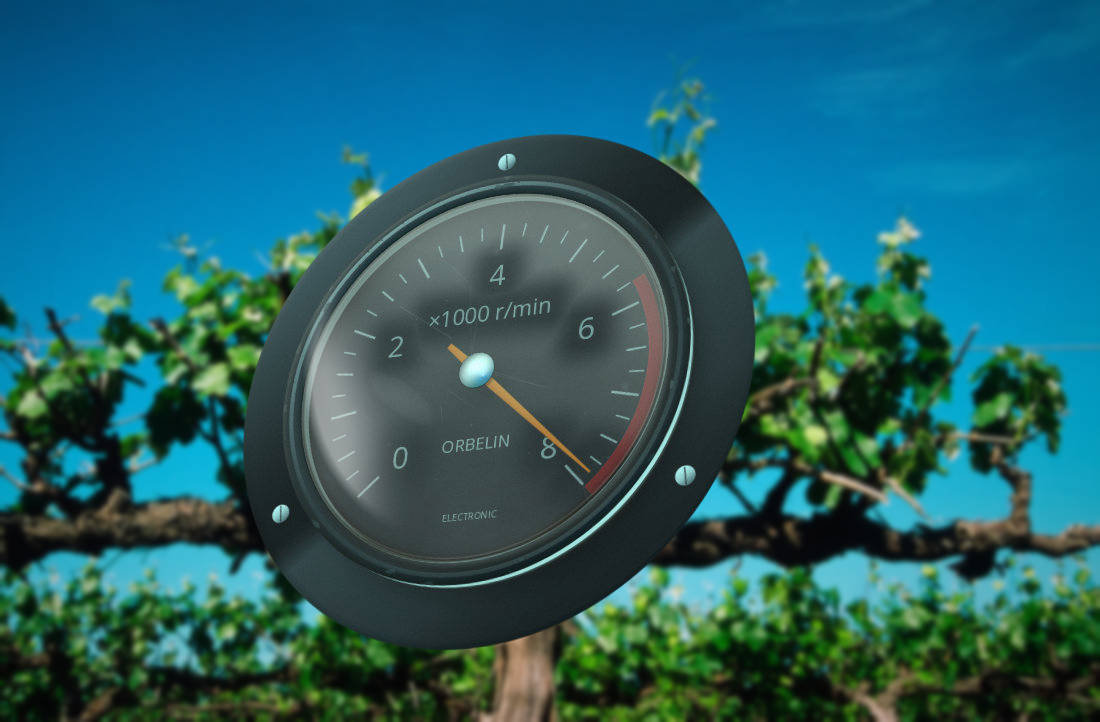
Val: 7875
